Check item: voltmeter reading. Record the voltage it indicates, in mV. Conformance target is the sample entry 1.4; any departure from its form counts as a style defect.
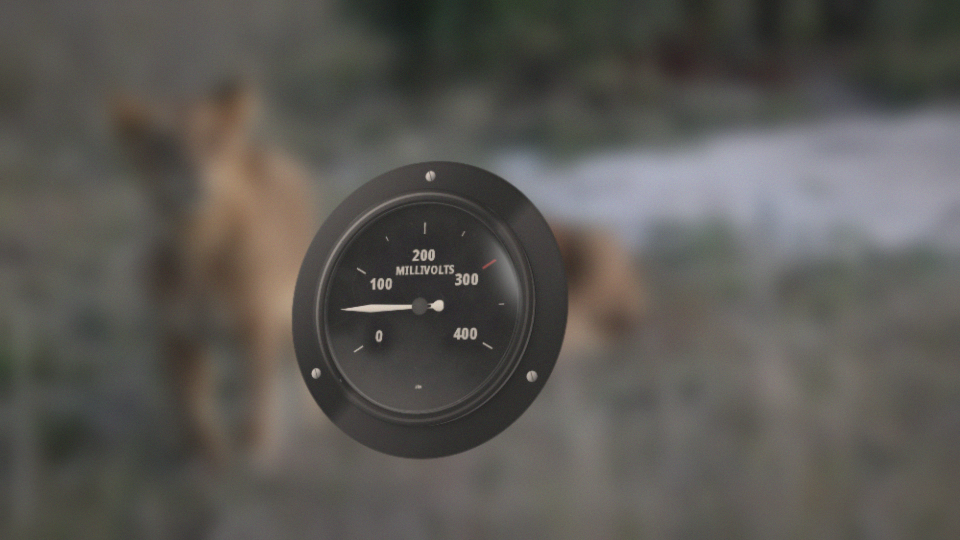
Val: 50
